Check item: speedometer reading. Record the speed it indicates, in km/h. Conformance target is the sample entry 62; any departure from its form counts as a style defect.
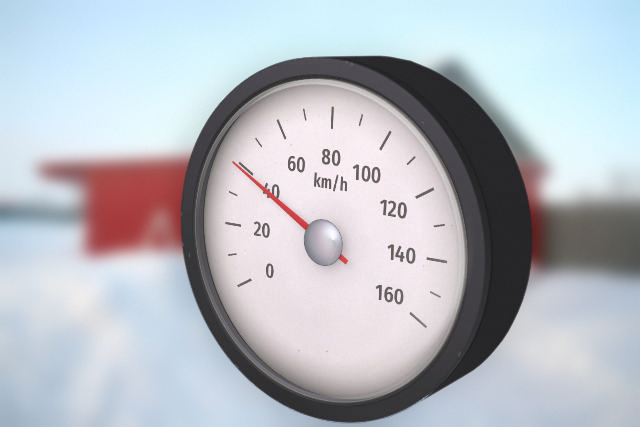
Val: 40
